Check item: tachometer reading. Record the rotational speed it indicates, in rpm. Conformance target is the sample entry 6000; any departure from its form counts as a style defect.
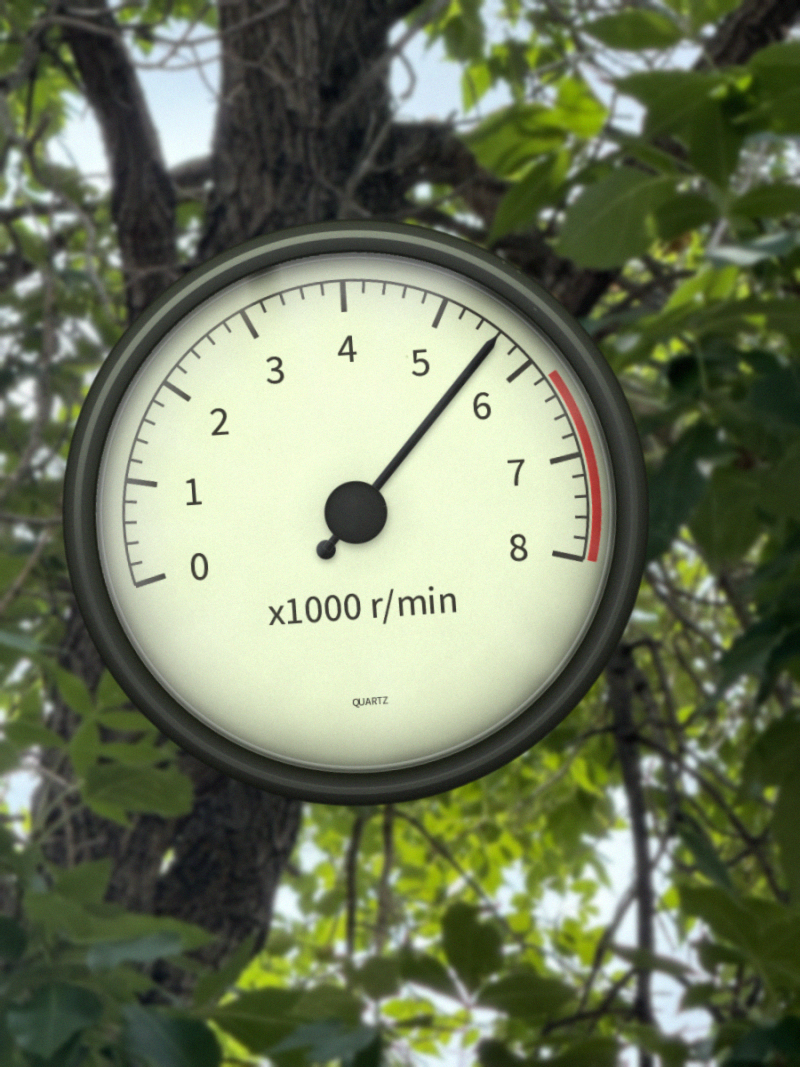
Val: 5600
